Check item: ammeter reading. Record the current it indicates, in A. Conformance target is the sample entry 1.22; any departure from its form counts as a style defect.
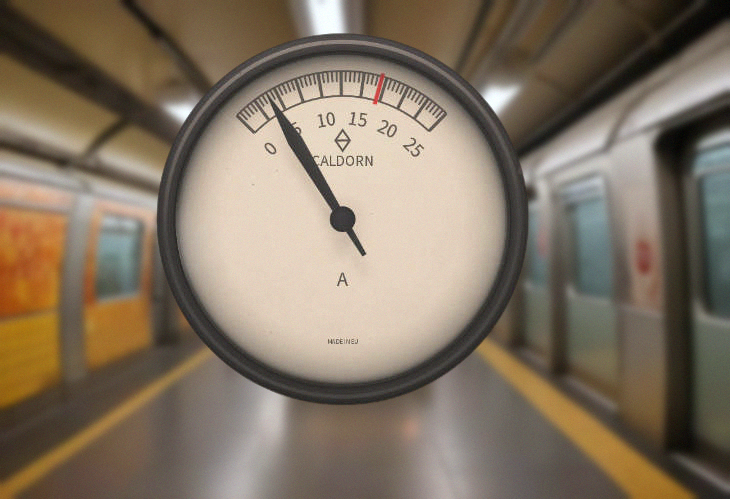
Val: 4
